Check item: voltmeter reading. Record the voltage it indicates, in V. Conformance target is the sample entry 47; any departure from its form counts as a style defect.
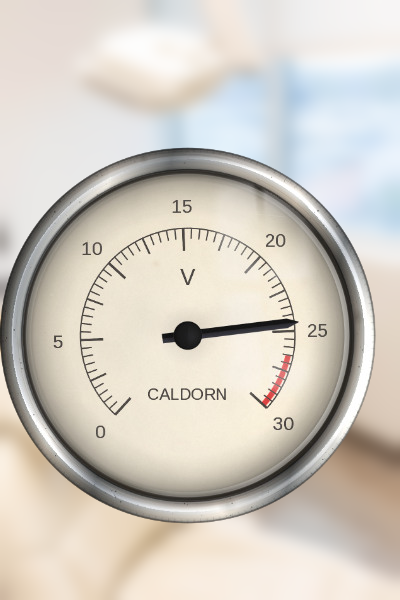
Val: 24.5
